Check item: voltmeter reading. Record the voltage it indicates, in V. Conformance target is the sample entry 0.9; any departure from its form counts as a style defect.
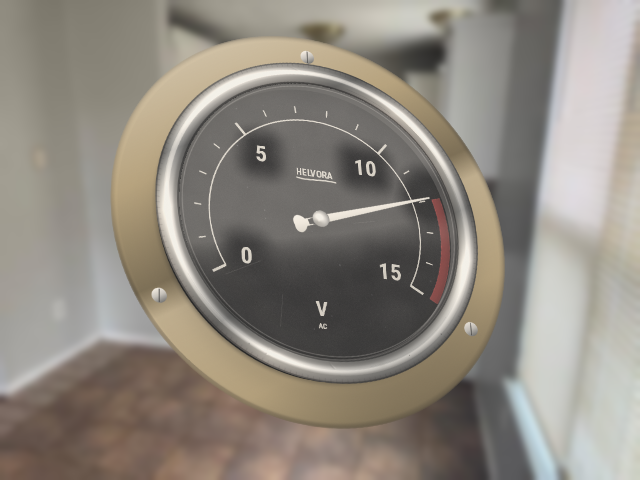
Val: 12
